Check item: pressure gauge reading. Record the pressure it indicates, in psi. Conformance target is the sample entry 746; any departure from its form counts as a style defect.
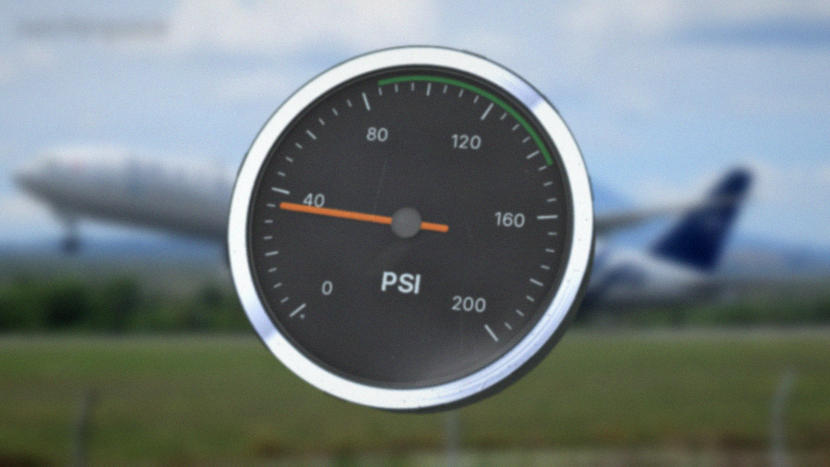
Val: 35
